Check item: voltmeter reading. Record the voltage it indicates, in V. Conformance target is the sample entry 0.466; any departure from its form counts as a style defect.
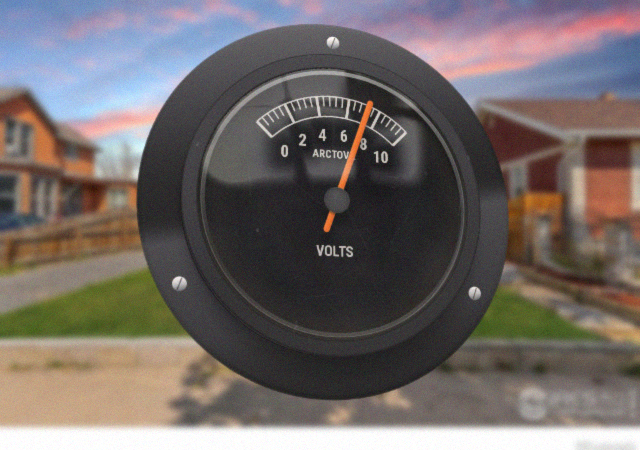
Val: 7.2
